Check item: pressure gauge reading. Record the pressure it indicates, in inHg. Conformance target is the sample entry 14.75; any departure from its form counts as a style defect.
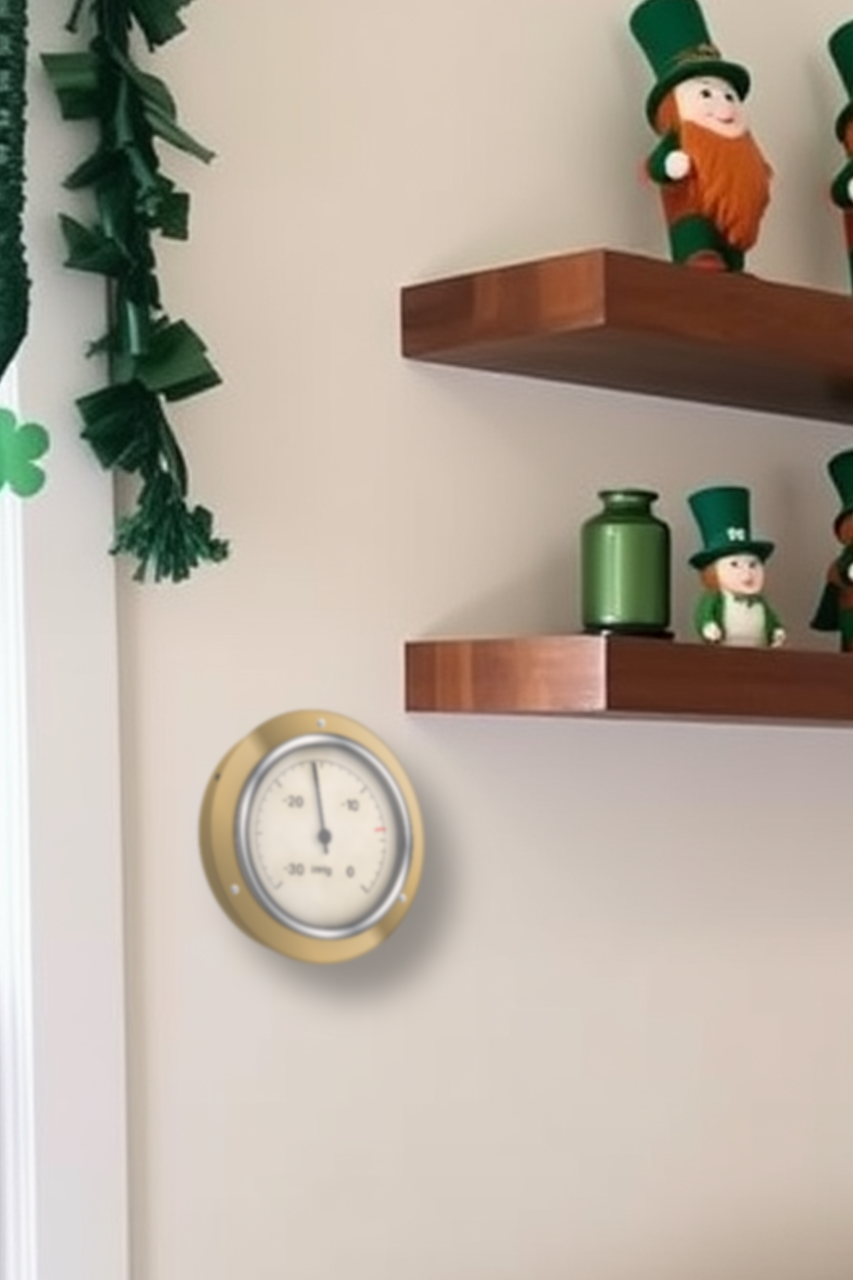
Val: -16
